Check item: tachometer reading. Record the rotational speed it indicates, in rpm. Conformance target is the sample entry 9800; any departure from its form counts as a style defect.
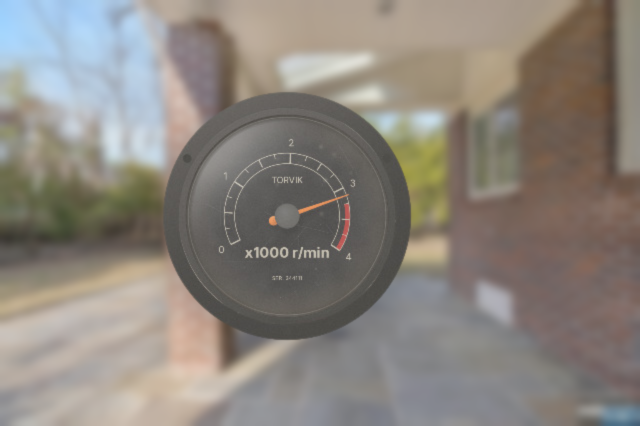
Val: 3125
